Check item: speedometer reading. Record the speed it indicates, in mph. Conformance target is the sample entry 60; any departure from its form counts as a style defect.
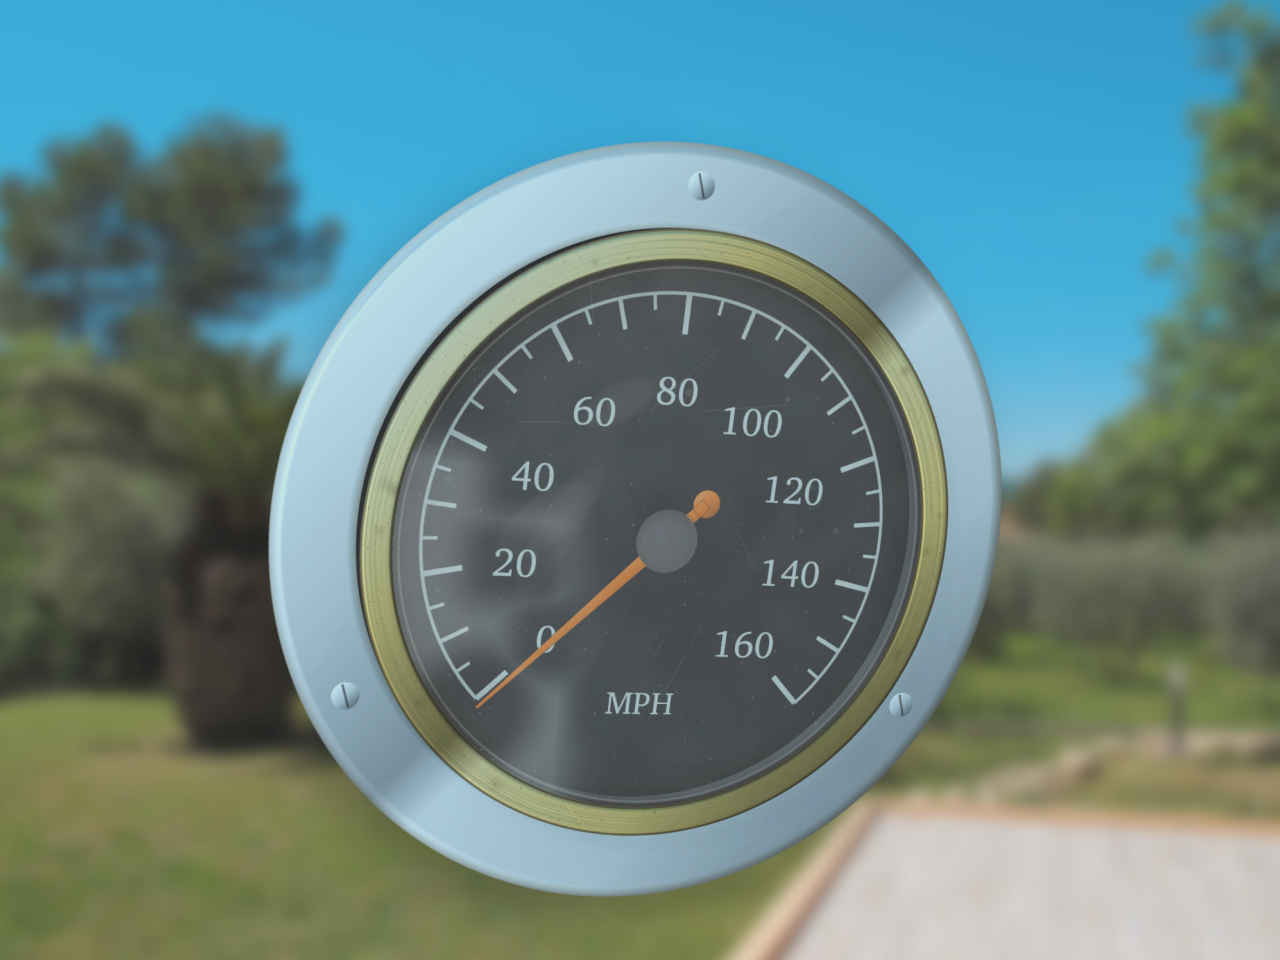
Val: 0
